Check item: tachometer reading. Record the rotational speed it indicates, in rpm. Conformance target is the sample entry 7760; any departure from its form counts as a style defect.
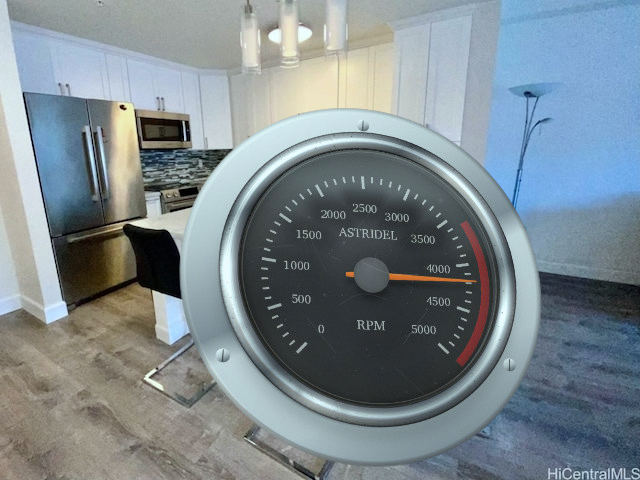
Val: 4200
